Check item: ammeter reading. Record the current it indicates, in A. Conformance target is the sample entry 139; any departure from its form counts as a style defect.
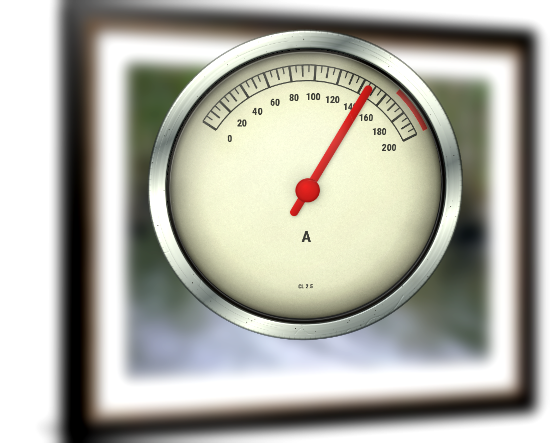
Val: 145
